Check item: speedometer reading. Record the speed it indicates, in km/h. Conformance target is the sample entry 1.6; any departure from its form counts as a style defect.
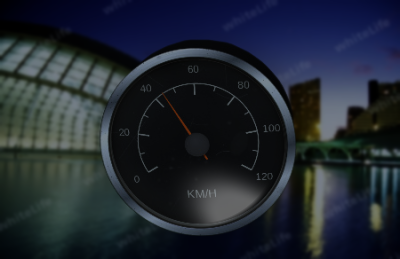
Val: 45
